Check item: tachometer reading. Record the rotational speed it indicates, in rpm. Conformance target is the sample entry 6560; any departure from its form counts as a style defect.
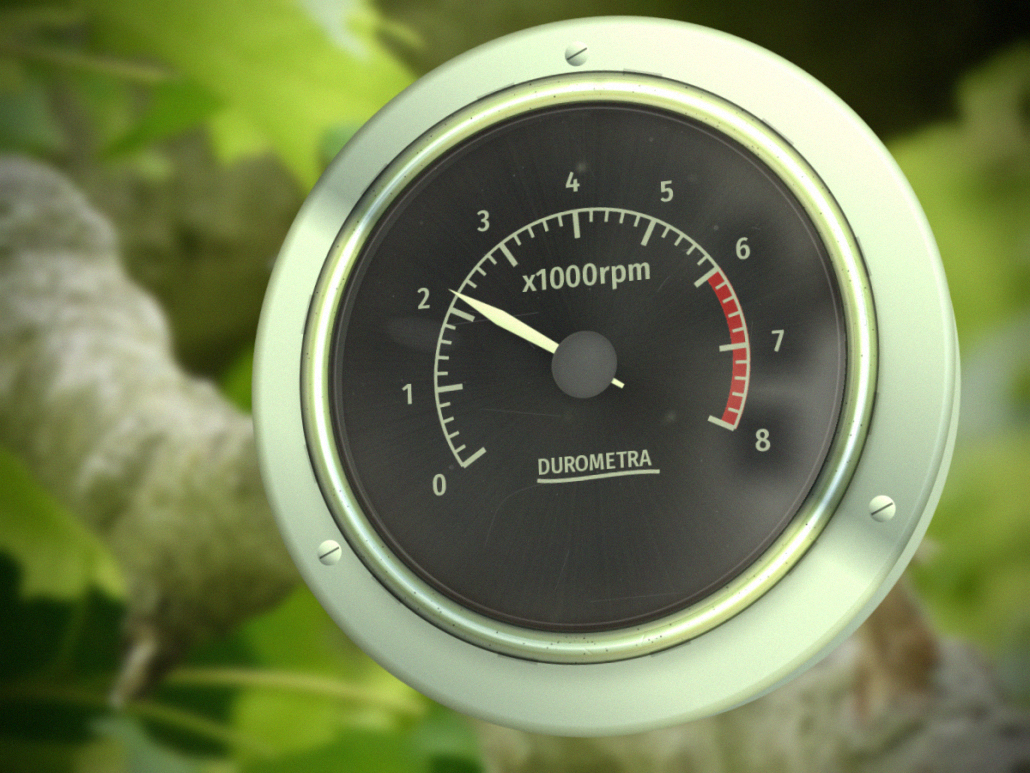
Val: 2200
